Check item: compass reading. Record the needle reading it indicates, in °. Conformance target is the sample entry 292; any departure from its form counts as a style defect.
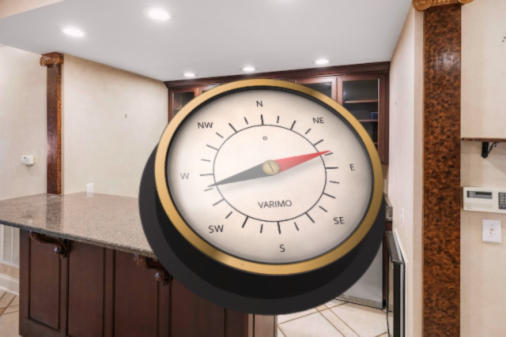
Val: 75
